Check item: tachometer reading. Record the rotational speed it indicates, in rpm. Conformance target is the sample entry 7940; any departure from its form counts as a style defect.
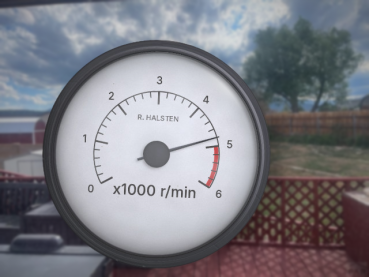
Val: 4800
